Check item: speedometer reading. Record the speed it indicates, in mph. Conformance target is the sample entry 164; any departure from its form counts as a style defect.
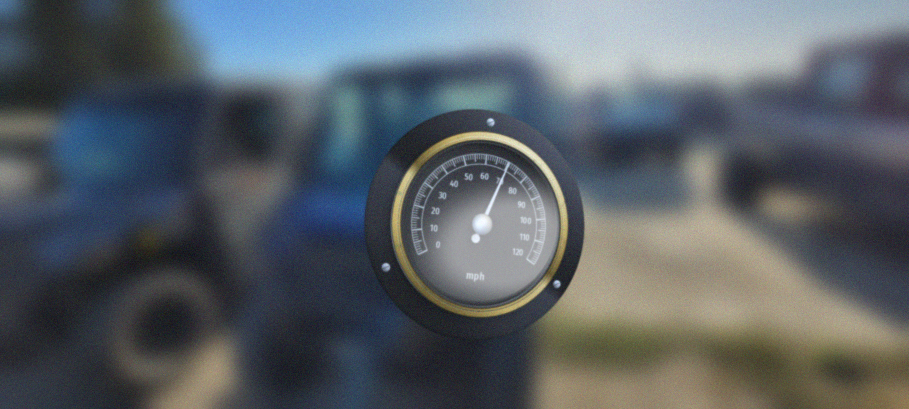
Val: 70
